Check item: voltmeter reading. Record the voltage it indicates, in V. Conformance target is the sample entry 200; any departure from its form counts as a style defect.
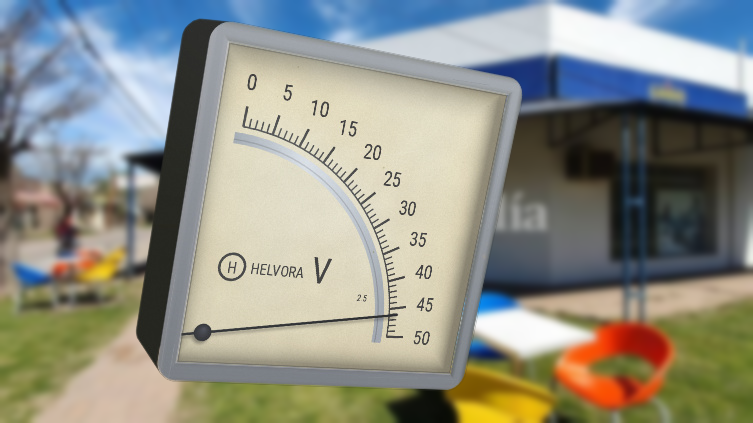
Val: 46
